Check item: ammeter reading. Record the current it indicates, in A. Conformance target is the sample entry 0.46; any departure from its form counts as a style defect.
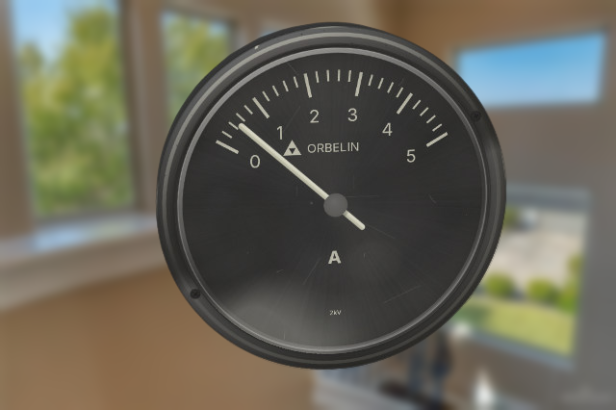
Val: 0.5
